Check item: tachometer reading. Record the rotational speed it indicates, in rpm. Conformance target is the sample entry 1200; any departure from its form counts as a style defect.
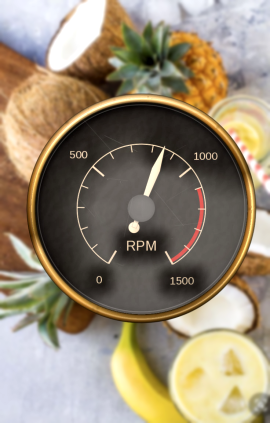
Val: 850
